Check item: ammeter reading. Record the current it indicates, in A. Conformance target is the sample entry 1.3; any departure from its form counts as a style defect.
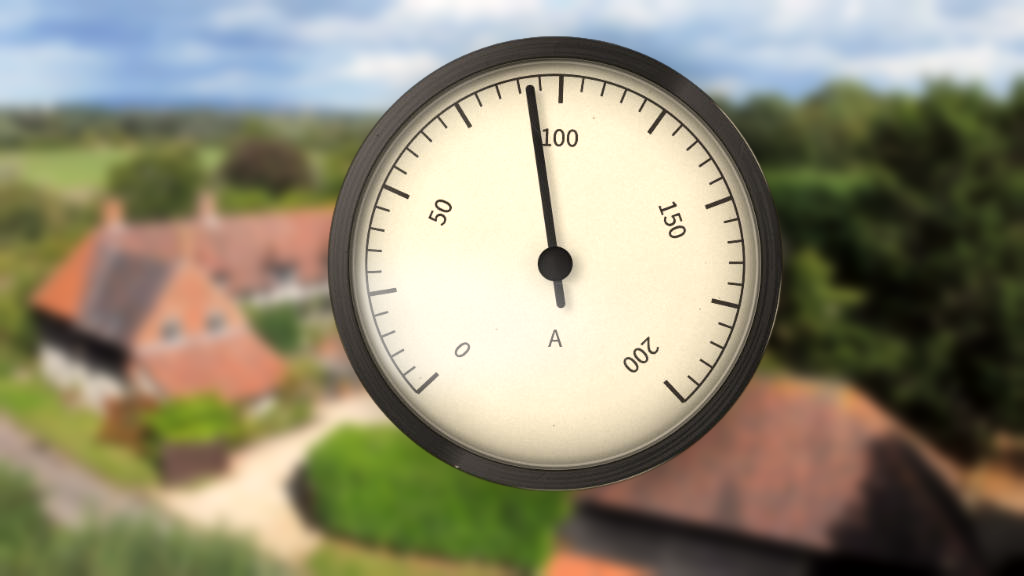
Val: 92.5
